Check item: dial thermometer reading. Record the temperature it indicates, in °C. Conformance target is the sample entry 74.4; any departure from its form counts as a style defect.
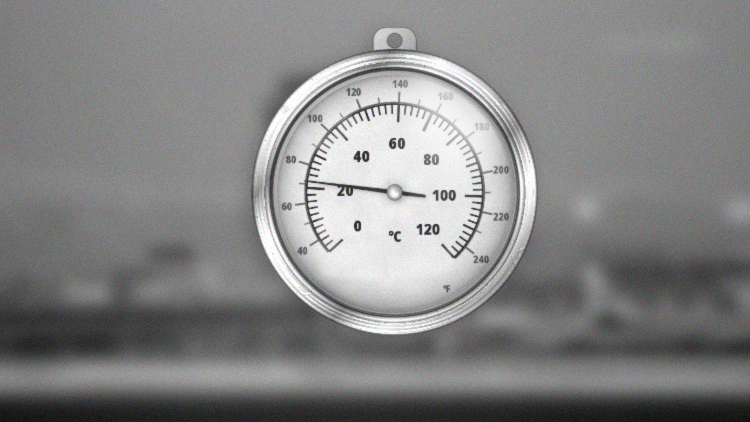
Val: 22
